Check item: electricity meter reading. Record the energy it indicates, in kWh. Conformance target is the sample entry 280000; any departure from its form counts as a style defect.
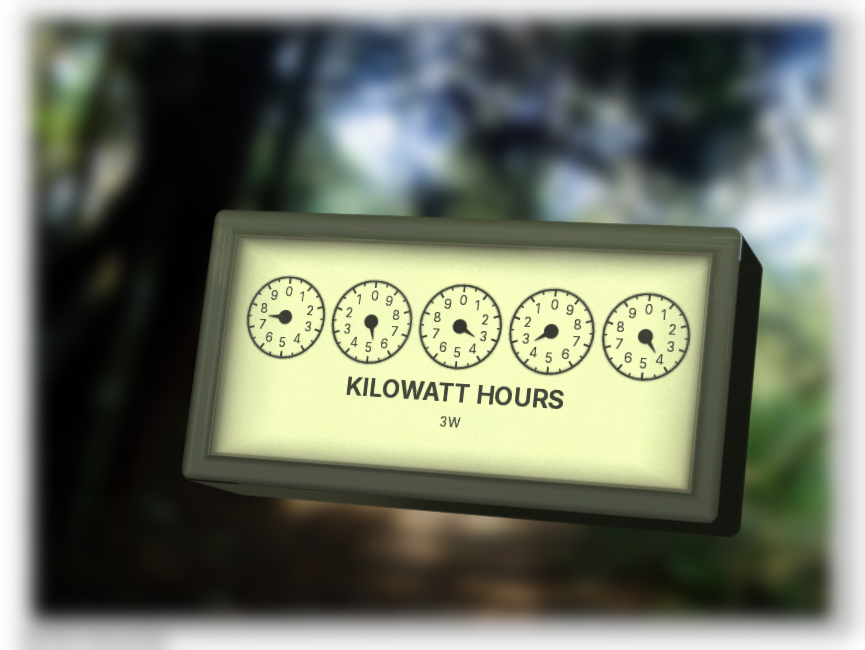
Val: 75334
